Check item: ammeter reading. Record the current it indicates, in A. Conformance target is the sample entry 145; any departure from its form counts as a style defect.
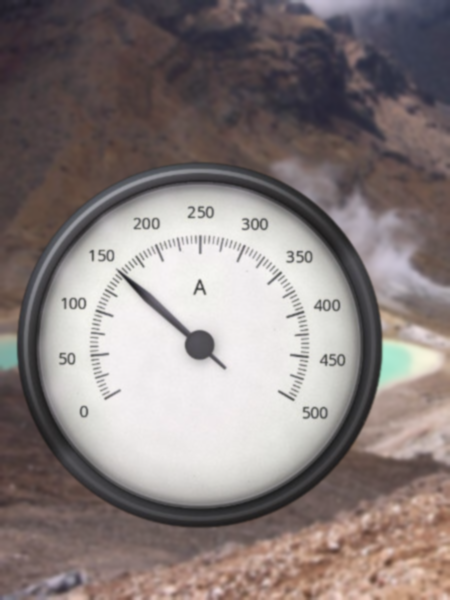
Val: 150
